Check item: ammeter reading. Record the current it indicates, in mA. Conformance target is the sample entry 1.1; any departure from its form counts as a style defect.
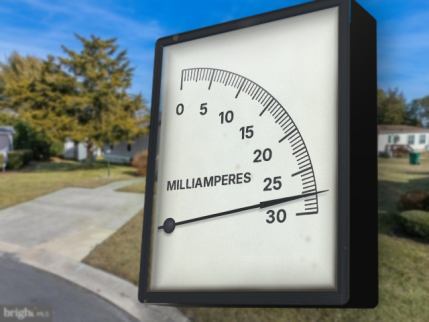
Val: 28
